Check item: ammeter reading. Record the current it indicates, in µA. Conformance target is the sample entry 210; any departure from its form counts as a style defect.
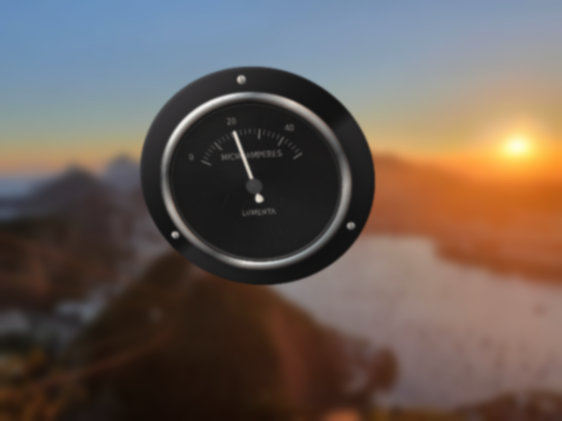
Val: 20
